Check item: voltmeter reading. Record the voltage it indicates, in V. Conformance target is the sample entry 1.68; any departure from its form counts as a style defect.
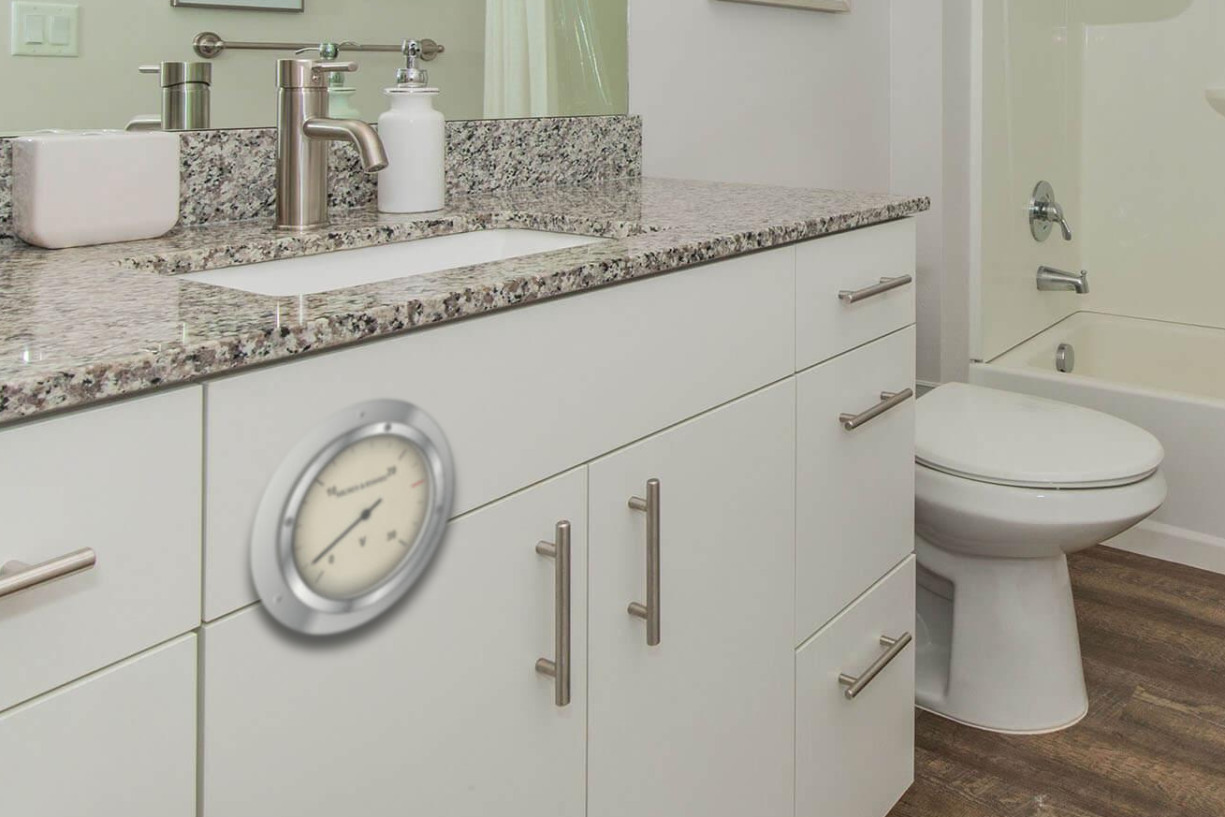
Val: 2
